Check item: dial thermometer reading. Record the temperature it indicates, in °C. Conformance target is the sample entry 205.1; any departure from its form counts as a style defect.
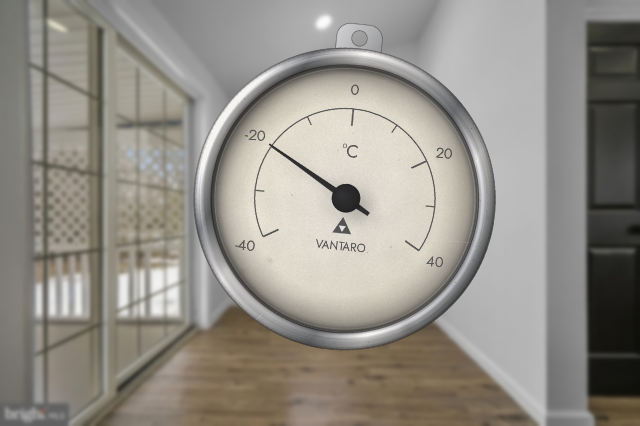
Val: -20
